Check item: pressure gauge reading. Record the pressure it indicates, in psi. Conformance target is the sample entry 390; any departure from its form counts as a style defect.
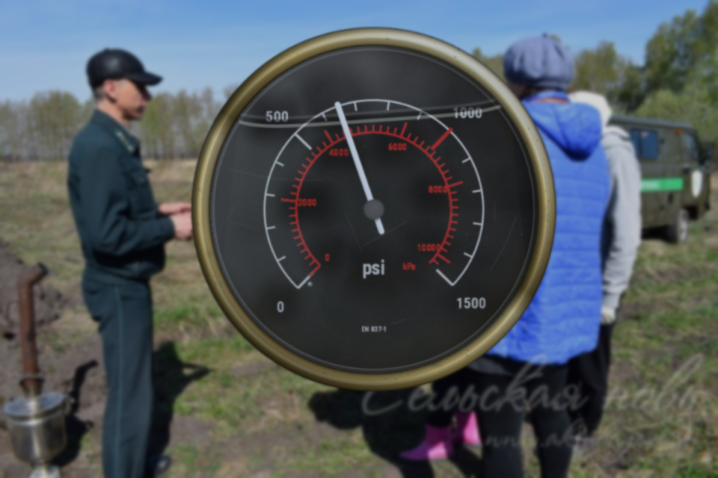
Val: 650
